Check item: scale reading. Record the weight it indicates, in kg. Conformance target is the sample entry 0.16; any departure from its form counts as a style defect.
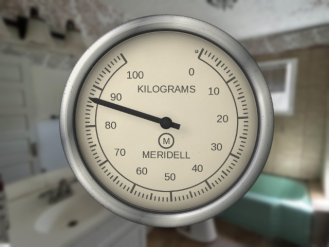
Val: 87
